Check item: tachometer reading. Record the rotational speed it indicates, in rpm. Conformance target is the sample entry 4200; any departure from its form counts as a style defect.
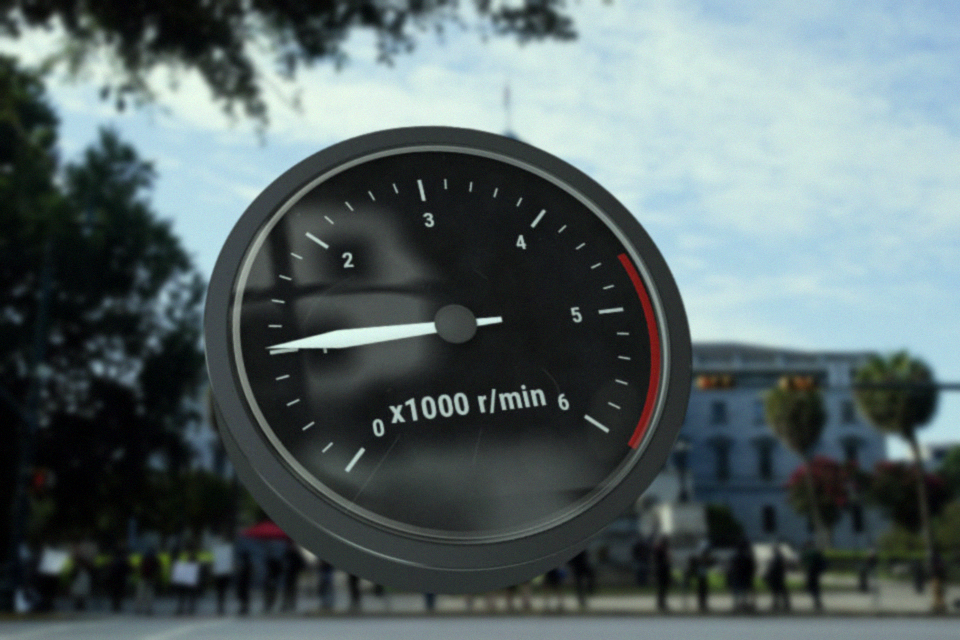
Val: 1000
